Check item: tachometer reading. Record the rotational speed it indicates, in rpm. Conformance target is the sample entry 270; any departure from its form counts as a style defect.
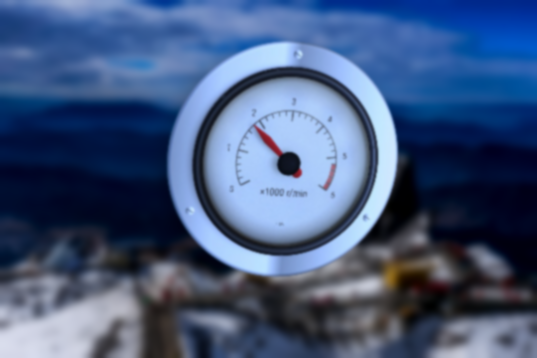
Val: 1800
